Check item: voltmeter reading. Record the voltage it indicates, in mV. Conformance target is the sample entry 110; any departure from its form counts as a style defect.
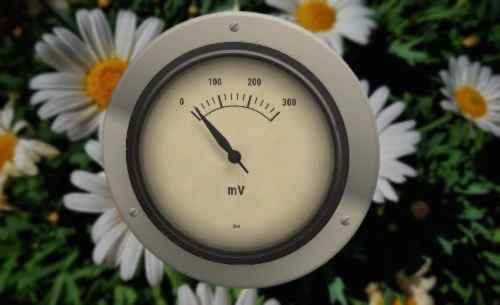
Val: 20
